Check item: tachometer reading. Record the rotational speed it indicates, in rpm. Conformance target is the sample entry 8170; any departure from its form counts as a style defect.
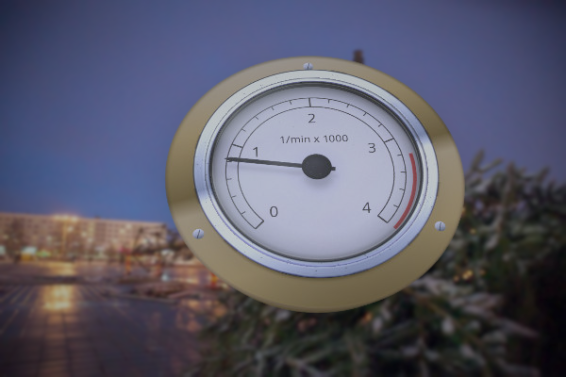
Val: 800
